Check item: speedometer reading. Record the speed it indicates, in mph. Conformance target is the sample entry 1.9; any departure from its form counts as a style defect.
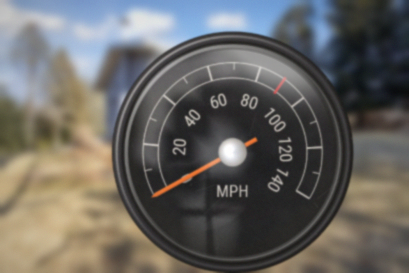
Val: 0
